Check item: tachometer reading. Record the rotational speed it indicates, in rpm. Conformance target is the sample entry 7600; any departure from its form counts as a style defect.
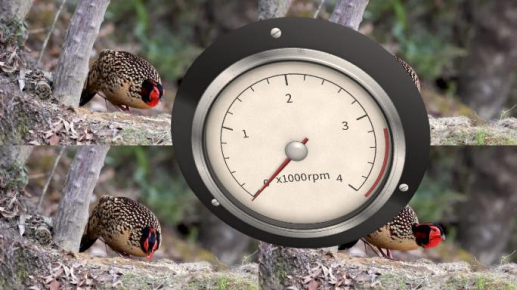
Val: 0
